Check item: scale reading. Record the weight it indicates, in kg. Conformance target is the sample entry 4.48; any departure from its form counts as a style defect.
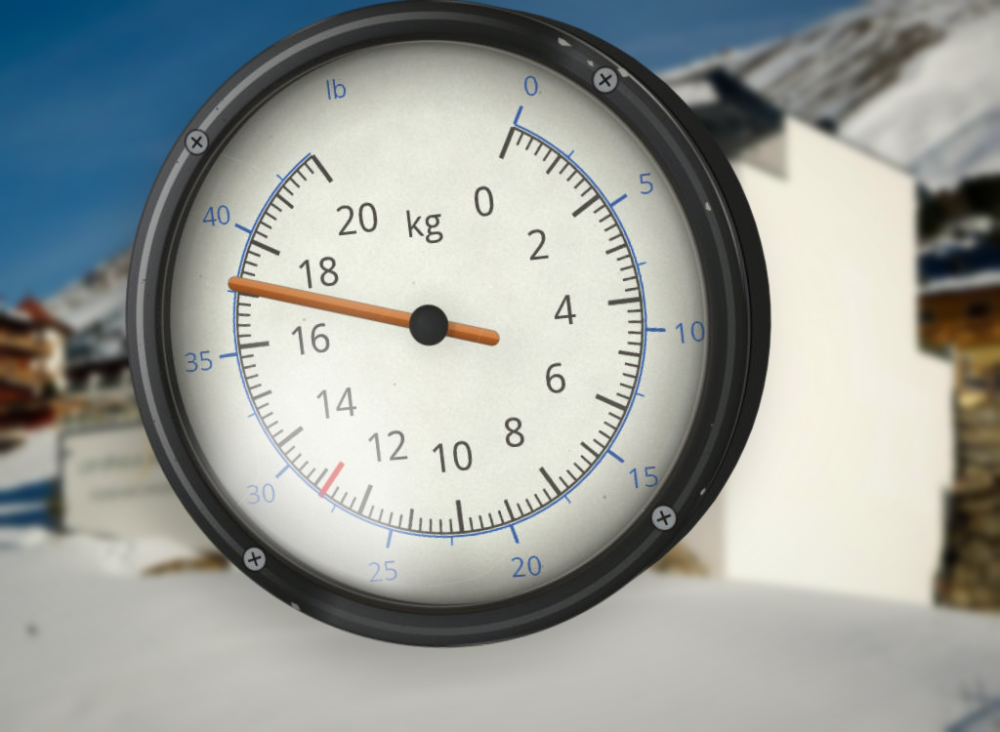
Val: 17.2
